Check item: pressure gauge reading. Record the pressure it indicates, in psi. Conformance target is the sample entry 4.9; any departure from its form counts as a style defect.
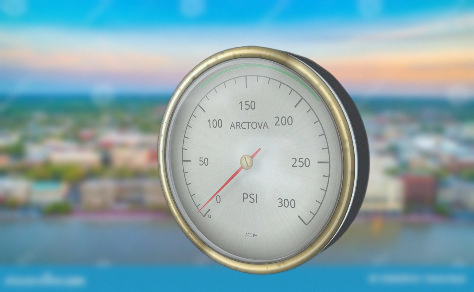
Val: 5
